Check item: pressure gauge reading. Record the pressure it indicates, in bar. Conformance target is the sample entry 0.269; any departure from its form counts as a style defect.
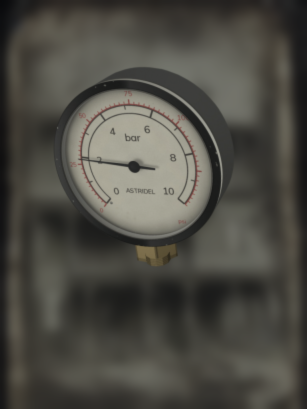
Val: 2
